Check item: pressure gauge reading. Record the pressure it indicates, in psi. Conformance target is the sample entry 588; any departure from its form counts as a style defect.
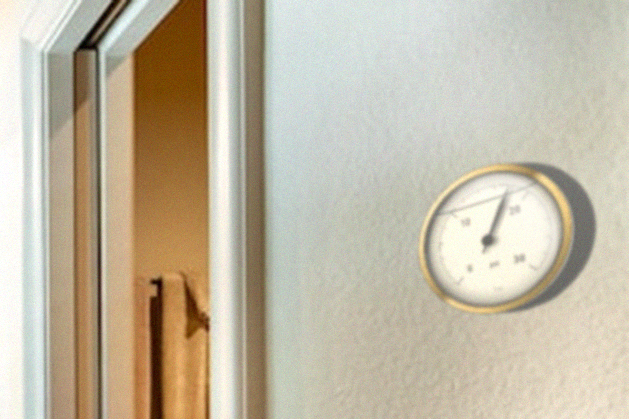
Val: 18
